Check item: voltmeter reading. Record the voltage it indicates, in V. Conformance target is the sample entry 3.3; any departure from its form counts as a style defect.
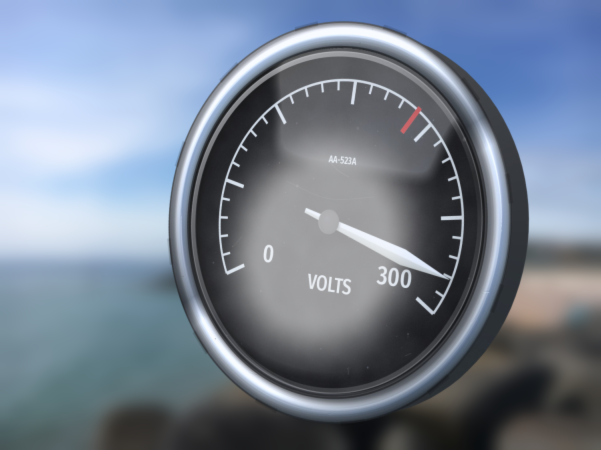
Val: 280
